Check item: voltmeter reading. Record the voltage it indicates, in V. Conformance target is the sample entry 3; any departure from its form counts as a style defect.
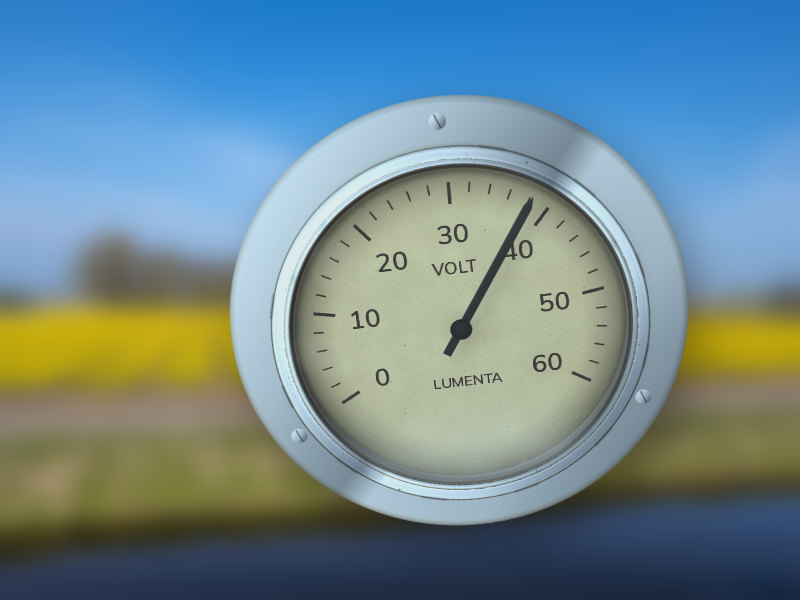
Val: 38
